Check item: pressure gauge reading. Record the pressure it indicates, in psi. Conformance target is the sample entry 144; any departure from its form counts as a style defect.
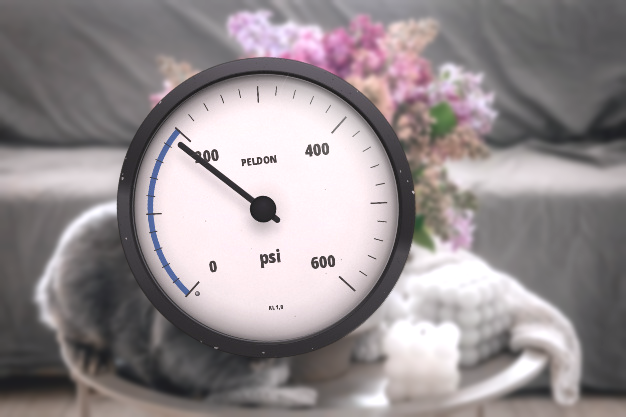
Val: 190
